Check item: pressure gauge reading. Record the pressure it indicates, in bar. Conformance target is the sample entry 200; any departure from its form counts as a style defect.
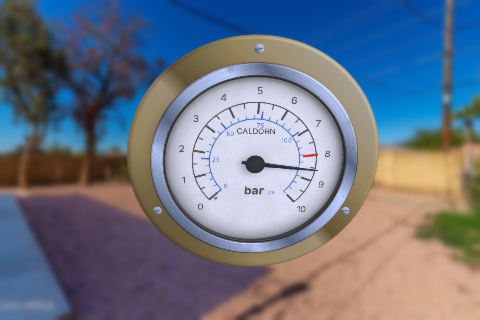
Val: 8.5
